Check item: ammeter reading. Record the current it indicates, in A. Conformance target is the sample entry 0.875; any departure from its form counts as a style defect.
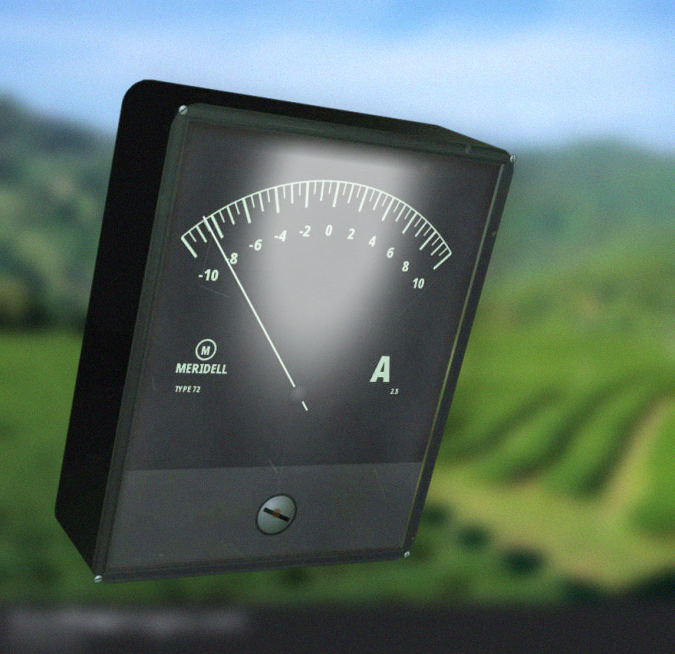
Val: -8.5
